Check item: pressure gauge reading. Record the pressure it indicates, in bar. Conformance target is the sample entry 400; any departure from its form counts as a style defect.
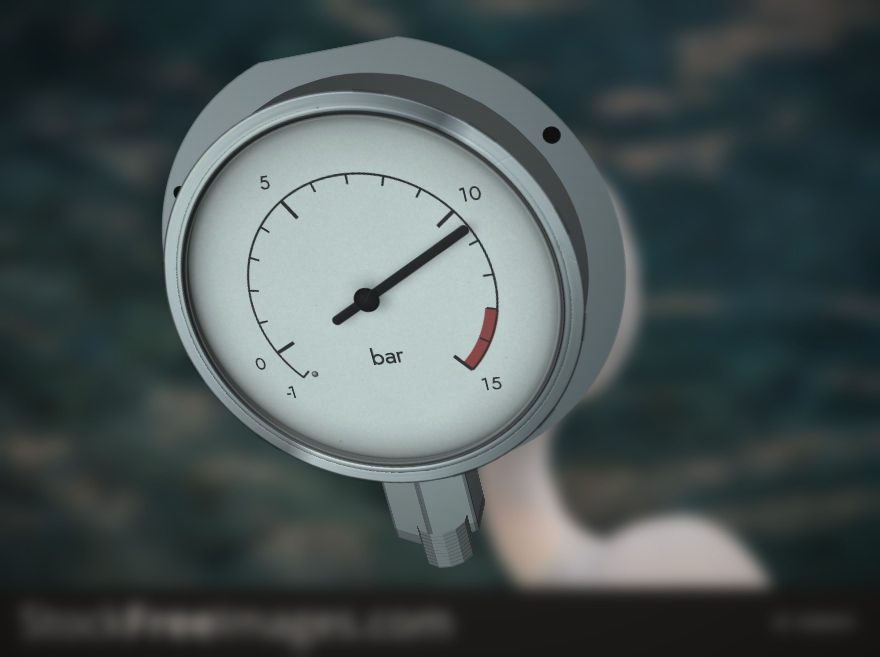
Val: 10.5
